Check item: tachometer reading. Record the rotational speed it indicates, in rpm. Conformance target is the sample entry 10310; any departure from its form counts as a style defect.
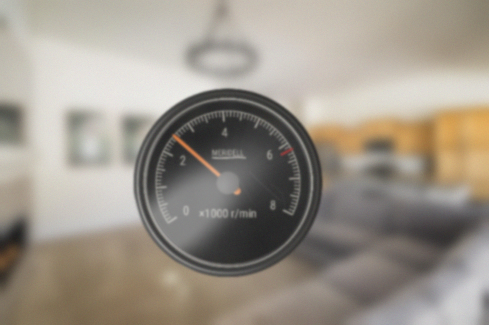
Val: 2500
